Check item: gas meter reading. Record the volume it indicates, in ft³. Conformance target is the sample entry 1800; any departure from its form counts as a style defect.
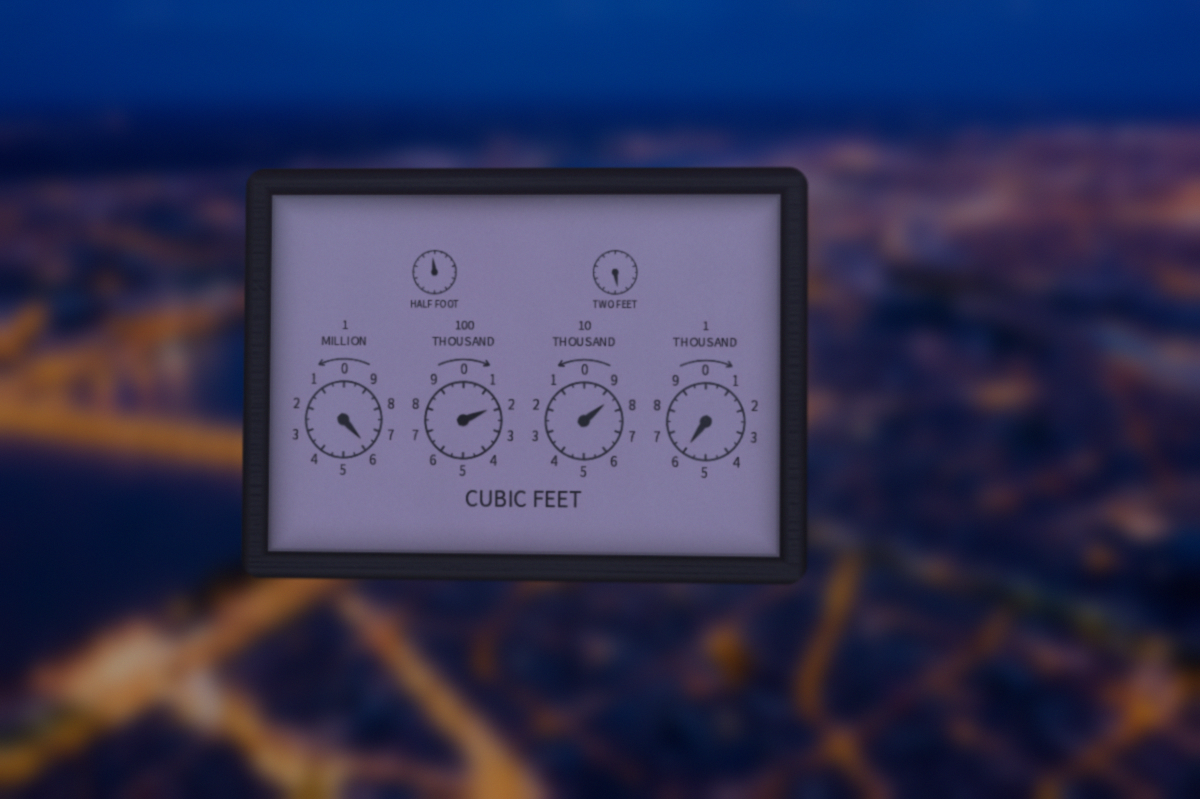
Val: 618600
